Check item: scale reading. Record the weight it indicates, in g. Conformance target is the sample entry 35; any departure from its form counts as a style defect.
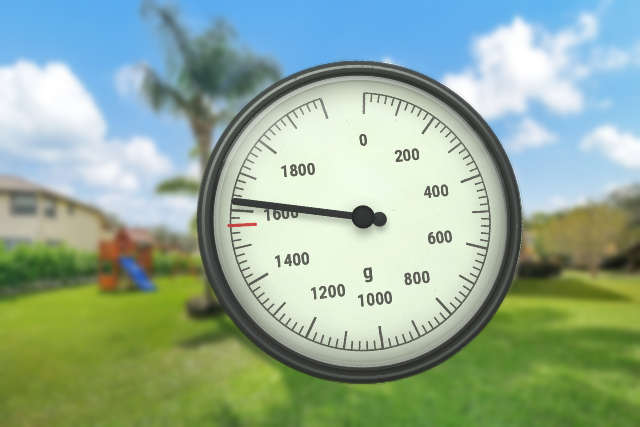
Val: 1620
